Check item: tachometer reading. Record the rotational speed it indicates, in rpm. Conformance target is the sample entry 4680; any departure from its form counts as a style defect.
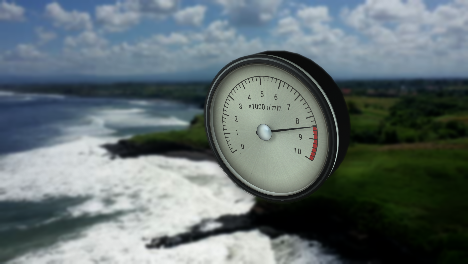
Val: 8400
